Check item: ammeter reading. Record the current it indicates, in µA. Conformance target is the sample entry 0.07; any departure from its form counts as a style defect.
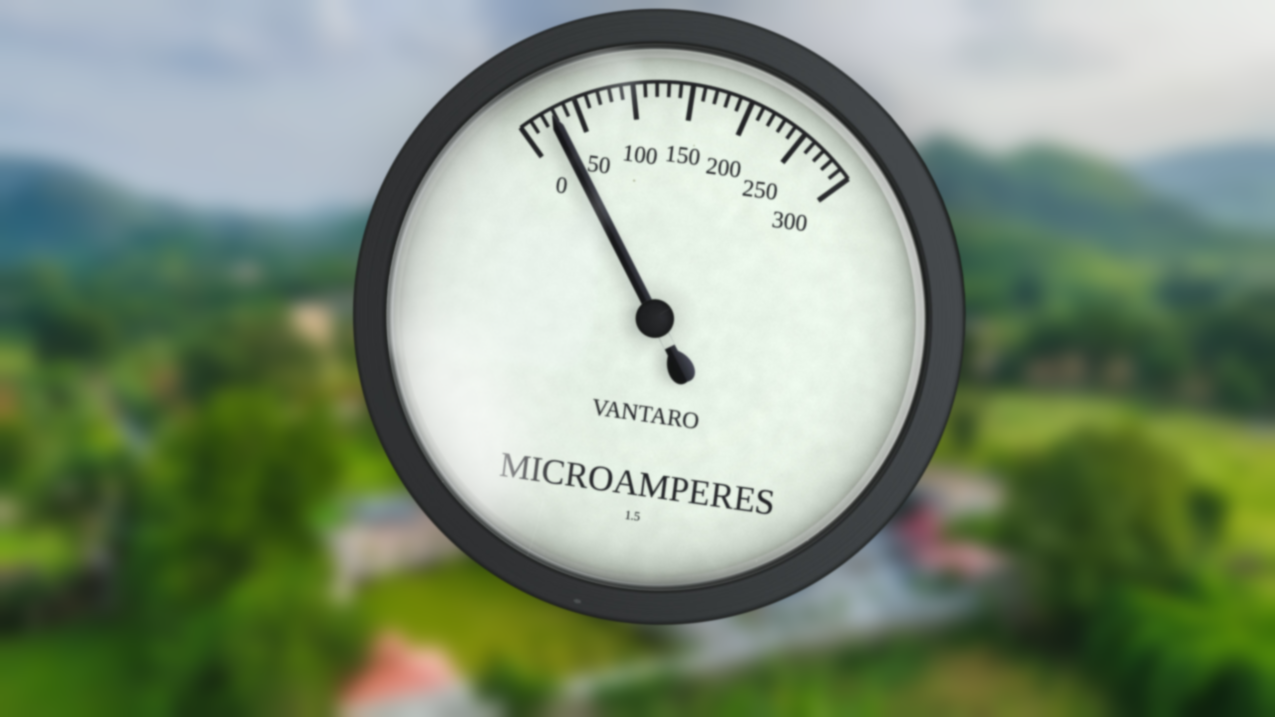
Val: 30
